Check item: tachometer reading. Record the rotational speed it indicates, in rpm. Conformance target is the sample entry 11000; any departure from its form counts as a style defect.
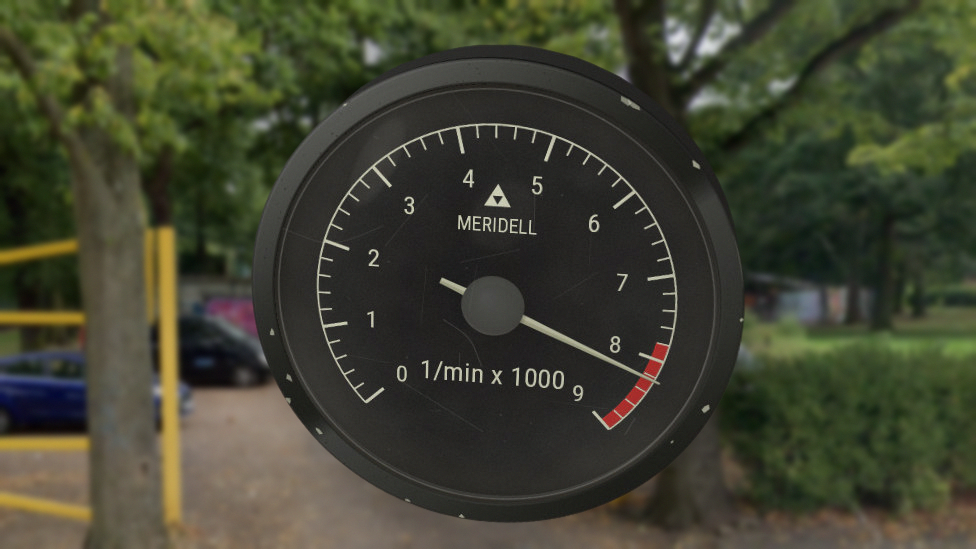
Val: 8200
